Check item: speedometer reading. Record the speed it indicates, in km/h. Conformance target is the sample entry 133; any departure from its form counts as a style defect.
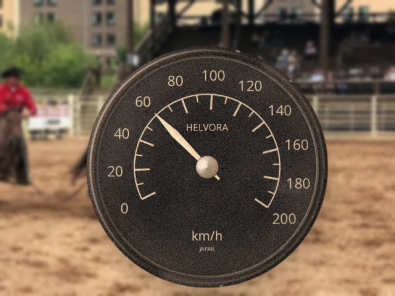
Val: 60
